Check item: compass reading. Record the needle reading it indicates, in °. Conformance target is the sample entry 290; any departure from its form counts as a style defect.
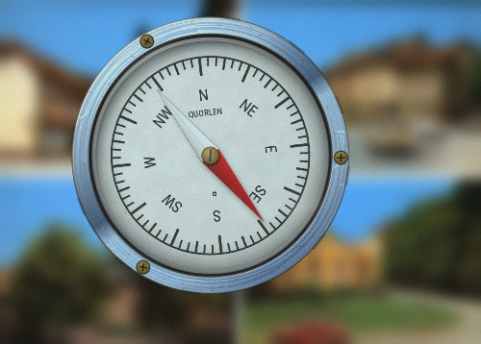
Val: 147.5
